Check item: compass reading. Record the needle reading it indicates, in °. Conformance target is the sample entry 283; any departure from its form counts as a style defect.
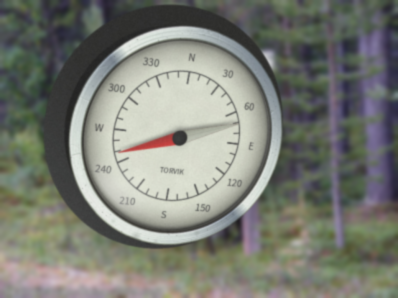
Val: 250
